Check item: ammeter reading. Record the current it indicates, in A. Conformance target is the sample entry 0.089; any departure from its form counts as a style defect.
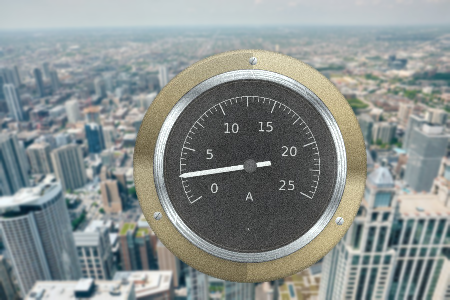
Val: 2.5
